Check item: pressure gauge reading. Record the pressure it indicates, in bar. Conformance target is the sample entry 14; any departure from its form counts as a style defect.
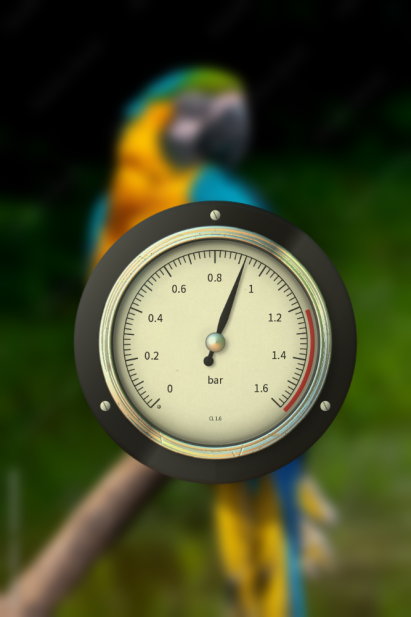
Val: 0.92
